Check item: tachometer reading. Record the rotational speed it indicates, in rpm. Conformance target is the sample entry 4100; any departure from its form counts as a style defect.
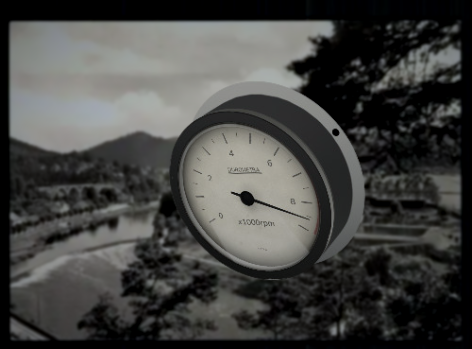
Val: 8500
